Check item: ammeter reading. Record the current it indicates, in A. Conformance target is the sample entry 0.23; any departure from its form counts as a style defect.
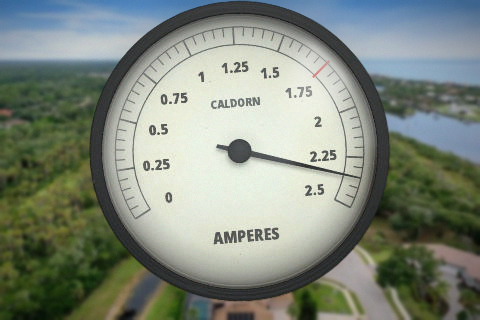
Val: 2.35
